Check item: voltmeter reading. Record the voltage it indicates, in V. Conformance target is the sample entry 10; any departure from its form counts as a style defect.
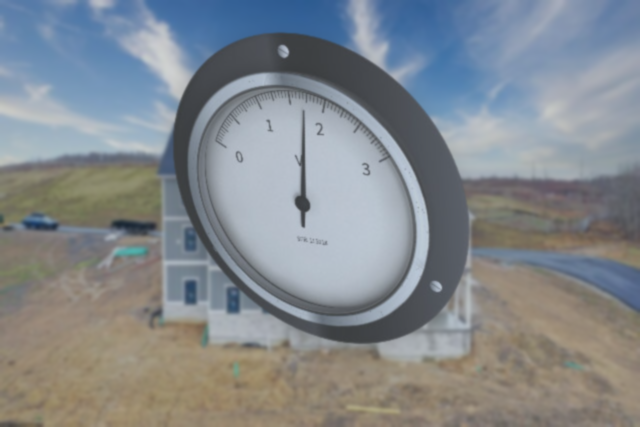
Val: 1.75
